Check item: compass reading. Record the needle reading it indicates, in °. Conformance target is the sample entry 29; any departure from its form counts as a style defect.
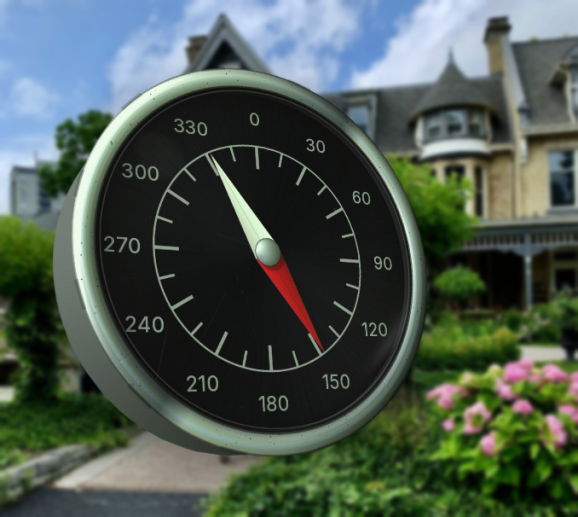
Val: 150
